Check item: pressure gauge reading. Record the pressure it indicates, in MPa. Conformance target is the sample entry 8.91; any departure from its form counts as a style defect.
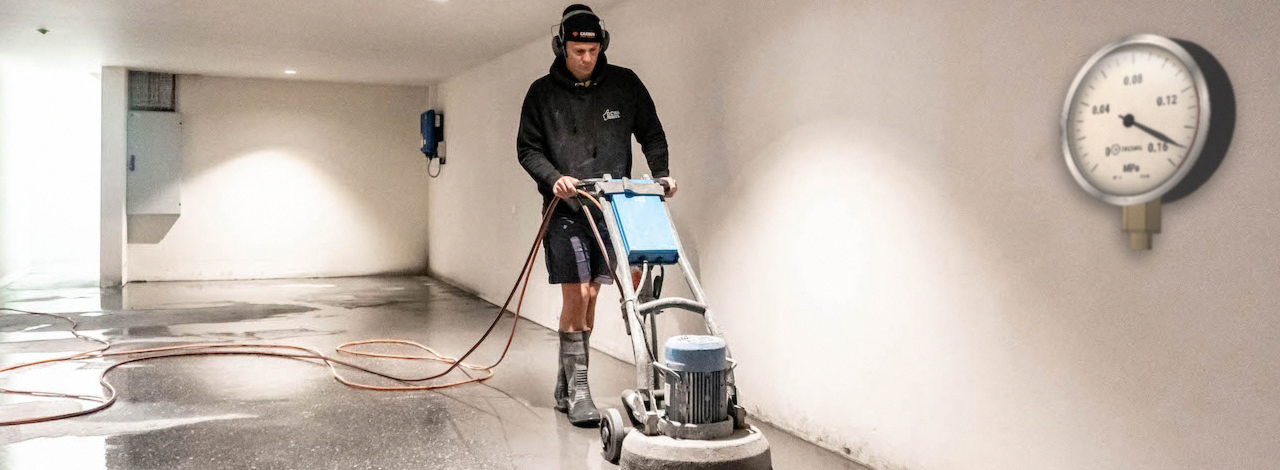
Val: 0.15
